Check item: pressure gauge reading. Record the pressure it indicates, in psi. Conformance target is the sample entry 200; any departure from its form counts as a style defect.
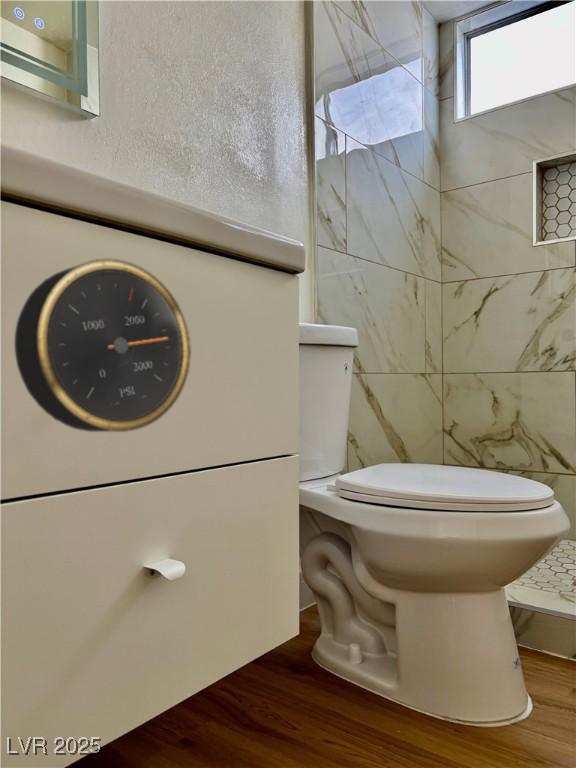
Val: 2500
